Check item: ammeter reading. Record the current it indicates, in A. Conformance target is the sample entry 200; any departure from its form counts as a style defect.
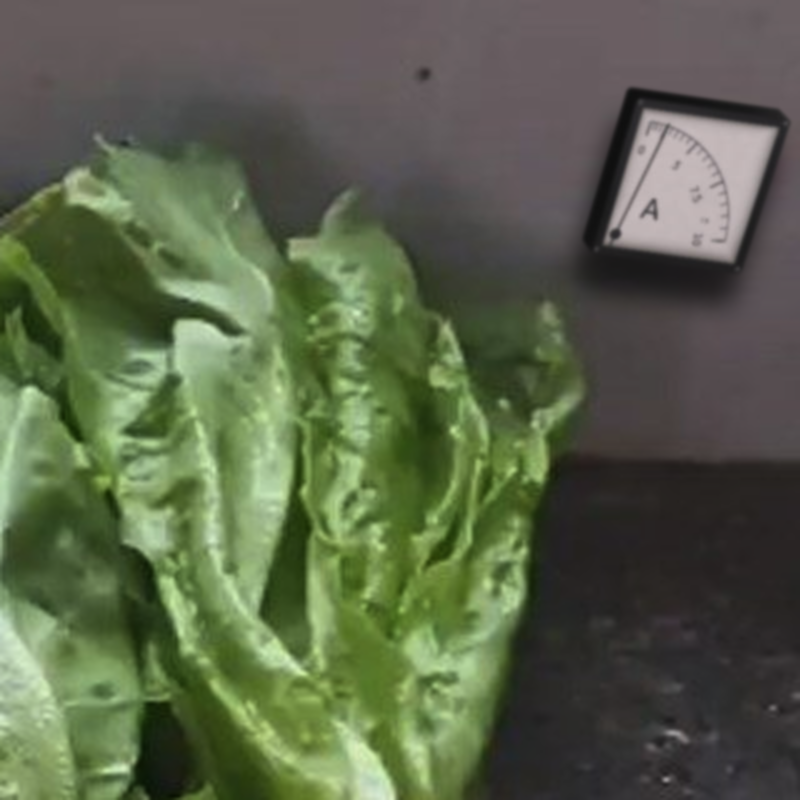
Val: 2.5
